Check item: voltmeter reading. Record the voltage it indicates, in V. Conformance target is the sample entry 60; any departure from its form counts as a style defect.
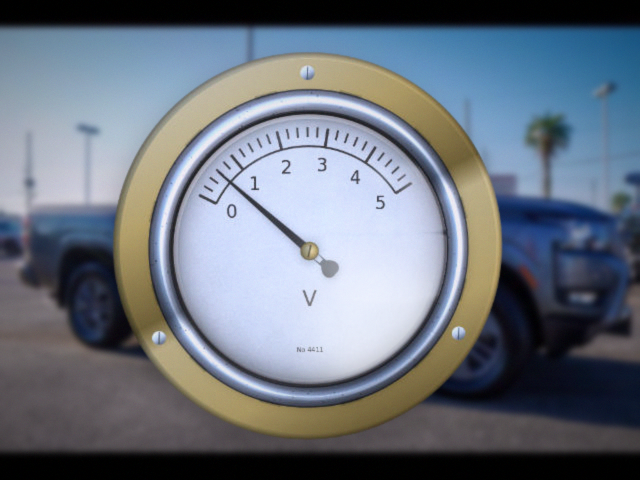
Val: 0.6
